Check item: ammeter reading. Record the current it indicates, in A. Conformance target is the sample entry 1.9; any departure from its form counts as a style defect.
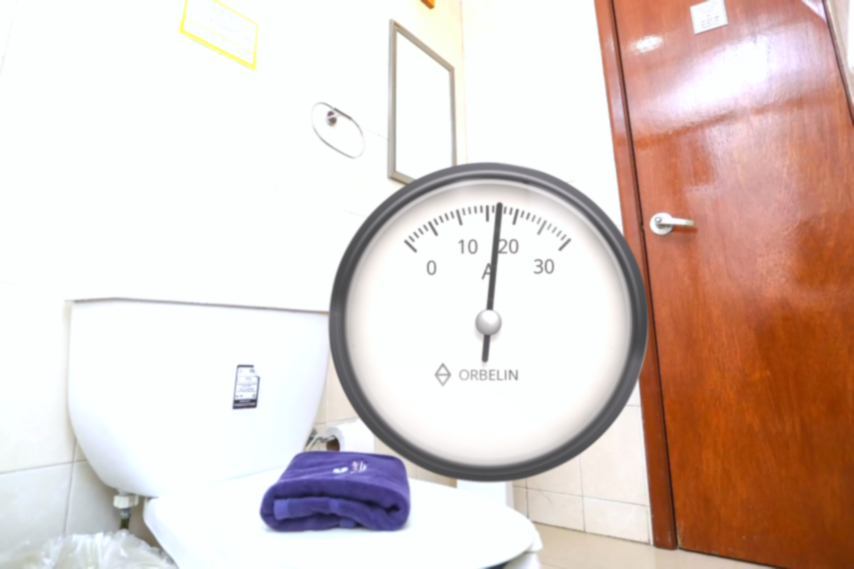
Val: 17
